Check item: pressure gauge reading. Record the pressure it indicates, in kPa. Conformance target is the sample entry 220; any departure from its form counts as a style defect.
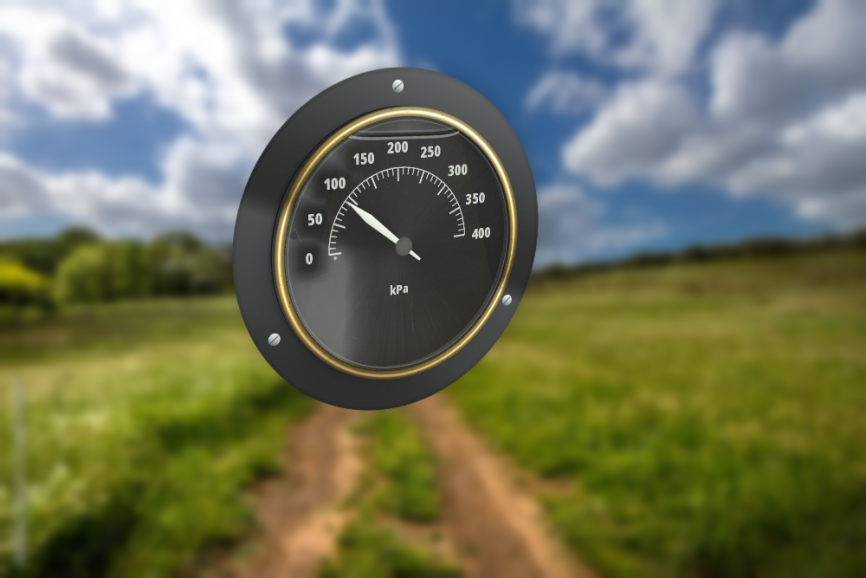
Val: 90
